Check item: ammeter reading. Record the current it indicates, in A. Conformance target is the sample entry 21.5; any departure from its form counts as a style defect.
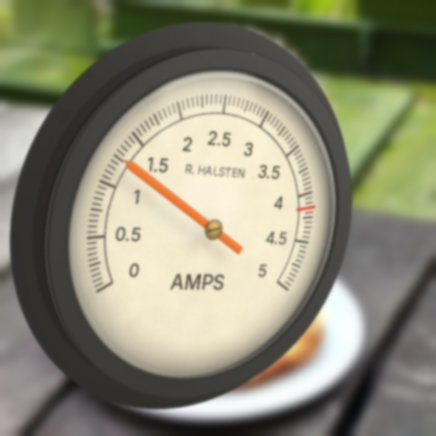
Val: 1.25
